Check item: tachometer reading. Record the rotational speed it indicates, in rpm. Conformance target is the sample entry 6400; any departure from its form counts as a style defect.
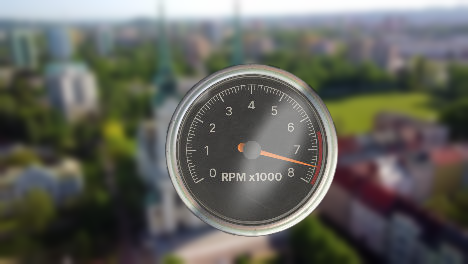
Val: 7500
